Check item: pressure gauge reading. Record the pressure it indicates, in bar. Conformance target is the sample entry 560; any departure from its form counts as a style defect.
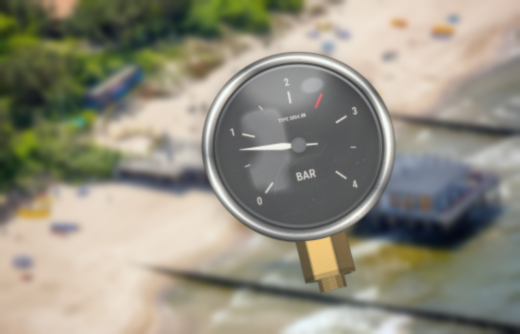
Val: 0.75
